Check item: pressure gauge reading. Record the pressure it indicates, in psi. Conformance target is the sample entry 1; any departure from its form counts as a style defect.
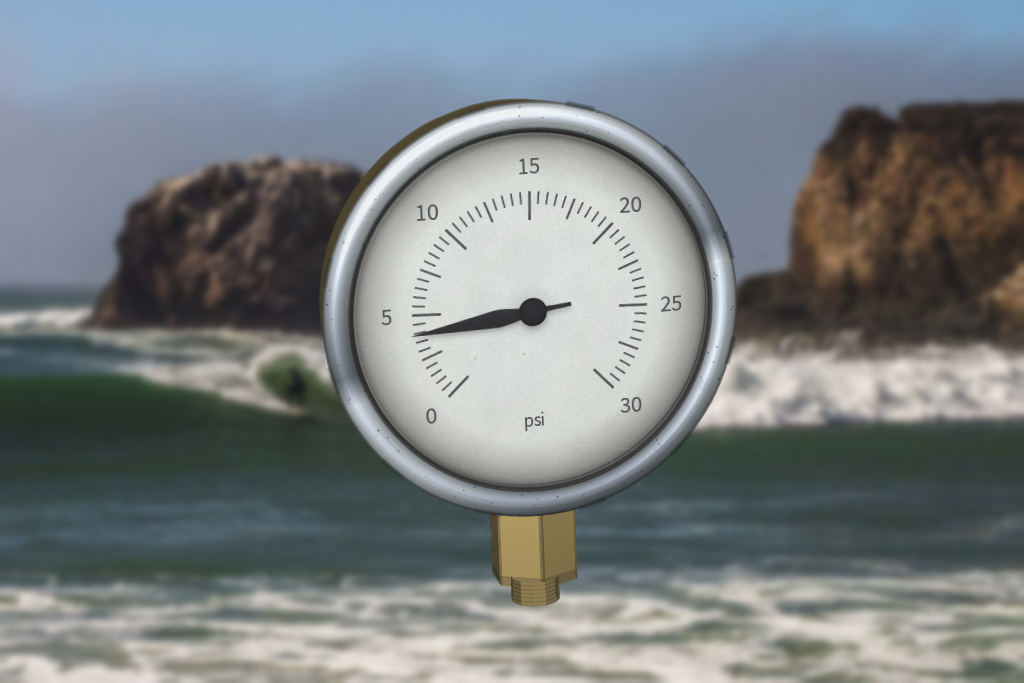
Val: 4
